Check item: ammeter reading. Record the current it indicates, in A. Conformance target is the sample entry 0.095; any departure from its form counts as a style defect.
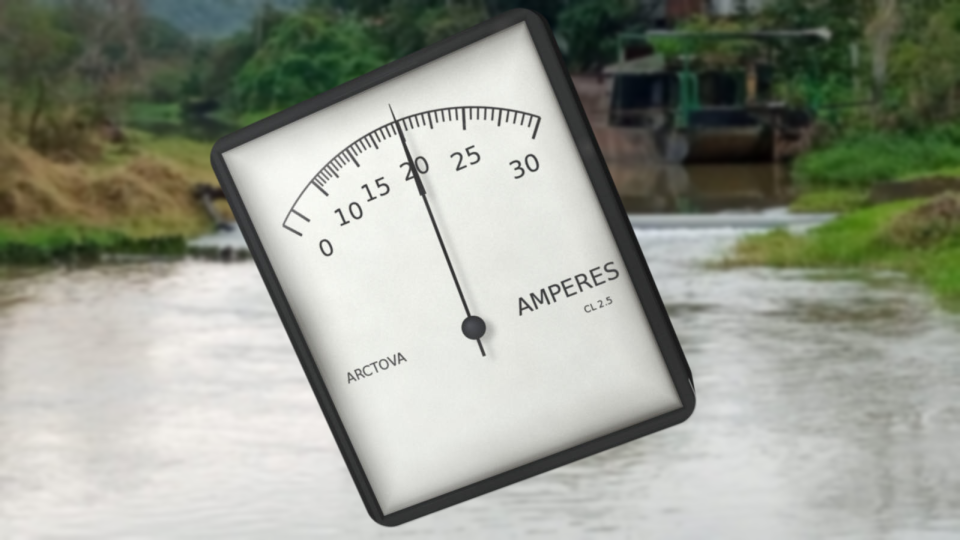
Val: 20
